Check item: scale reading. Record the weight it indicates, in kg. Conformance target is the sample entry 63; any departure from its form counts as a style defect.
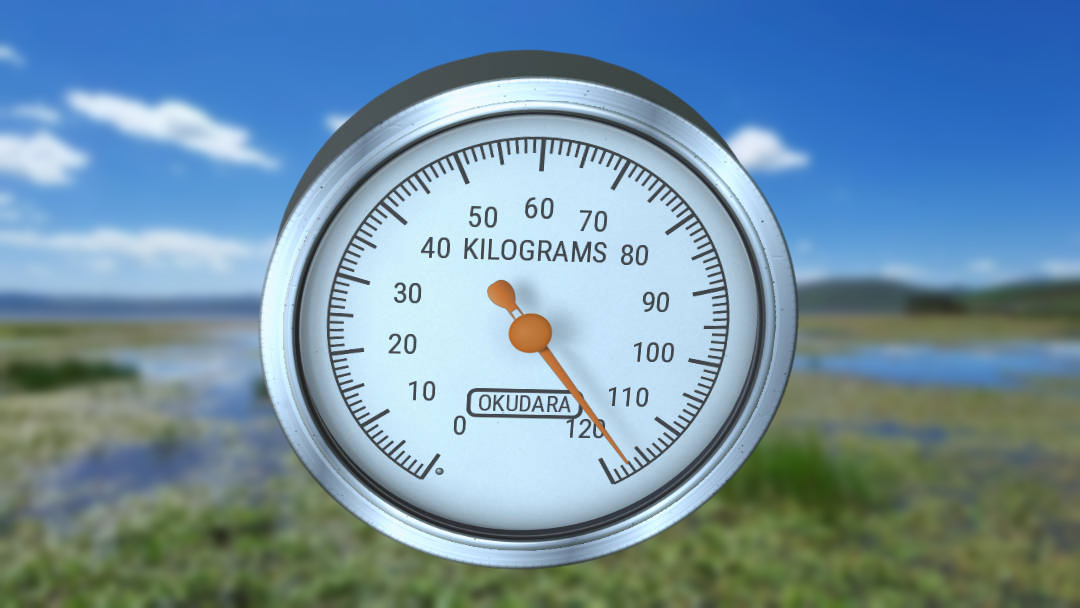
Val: 117
